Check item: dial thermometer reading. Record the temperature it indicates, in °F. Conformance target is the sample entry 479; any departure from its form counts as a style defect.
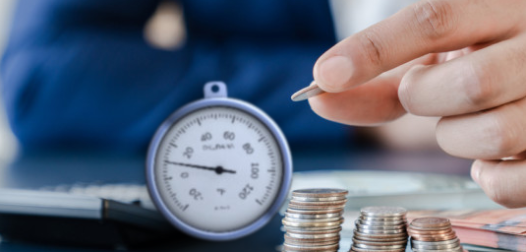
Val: 10
